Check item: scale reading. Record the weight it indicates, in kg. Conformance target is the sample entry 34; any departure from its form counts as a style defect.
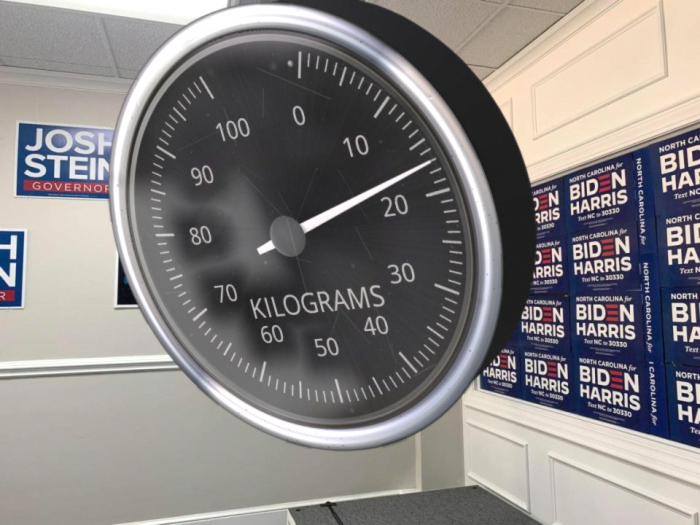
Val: 17
